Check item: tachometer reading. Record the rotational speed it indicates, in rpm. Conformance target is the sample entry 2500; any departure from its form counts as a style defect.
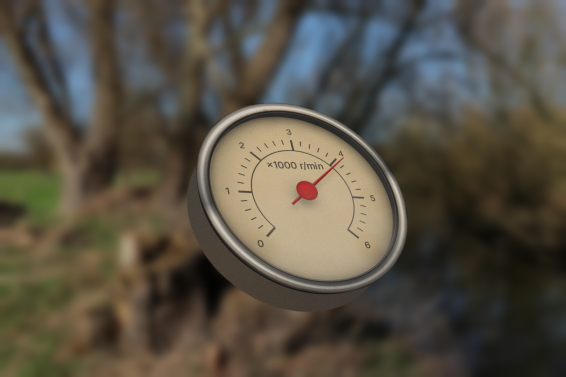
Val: 4100
